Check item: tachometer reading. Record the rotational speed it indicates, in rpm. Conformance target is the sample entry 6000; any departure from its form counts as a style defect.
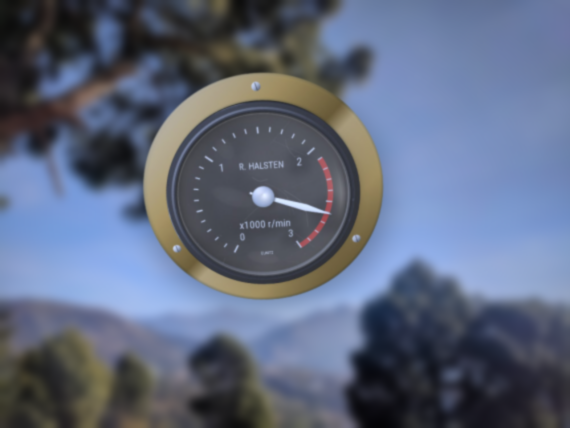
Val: 2600
